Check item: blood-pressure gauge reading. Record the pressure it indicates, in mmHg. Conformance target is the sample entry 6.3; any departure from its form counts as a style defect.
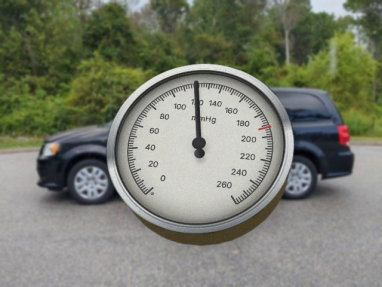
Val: 120
